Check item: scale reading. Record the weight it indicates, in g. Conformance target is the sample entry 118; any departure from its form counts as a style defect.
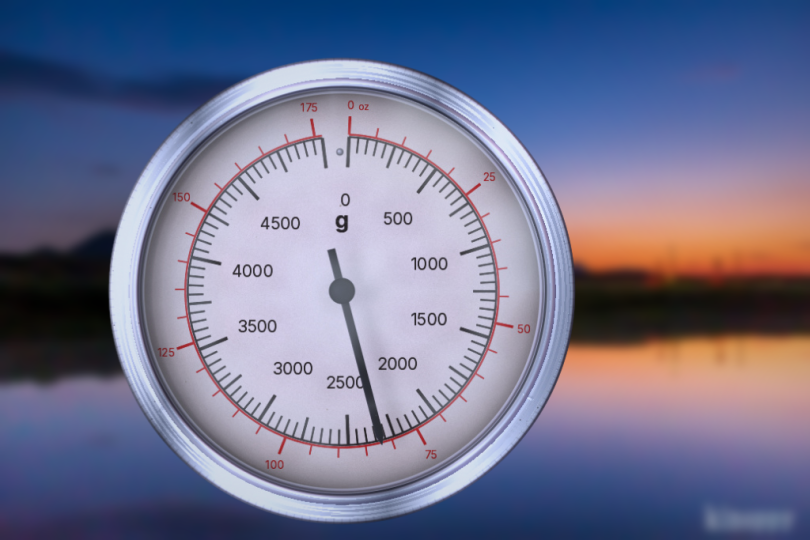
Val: 2325
